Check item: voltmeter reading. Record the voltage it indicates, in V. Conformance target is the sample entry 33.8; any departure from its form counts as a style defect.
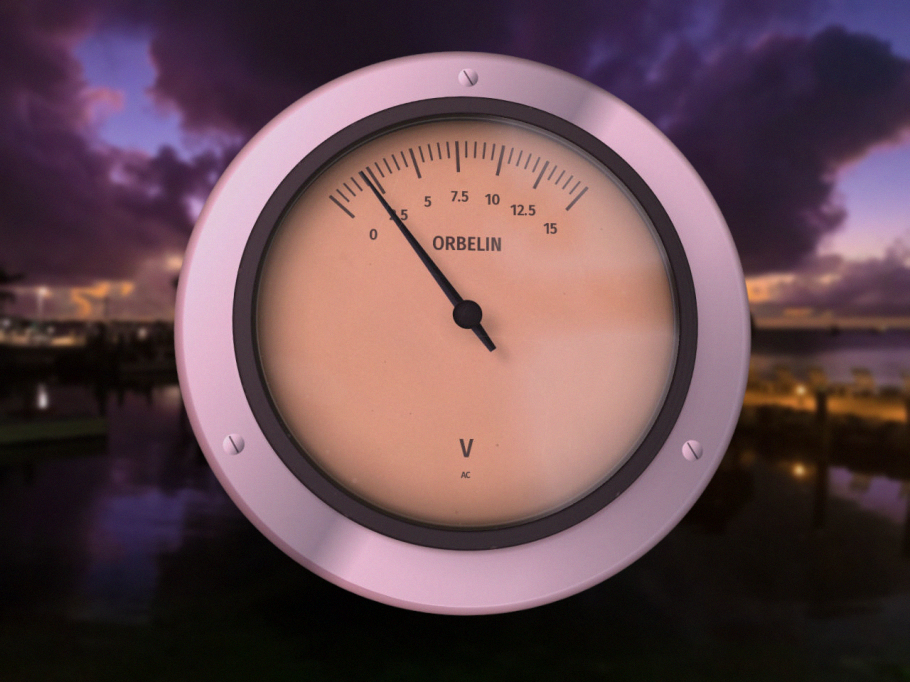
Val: 2
